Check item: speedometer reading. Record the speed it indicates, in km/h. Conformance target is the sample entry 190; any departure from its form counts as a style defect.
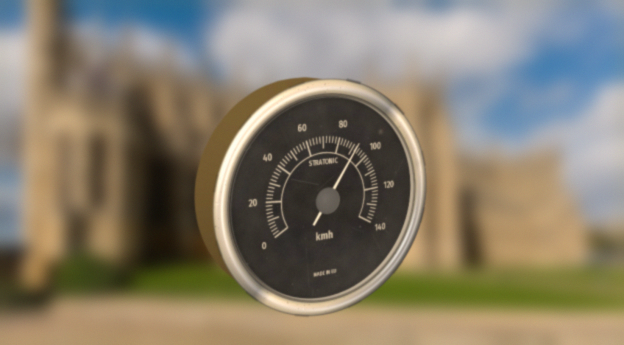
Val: 90
